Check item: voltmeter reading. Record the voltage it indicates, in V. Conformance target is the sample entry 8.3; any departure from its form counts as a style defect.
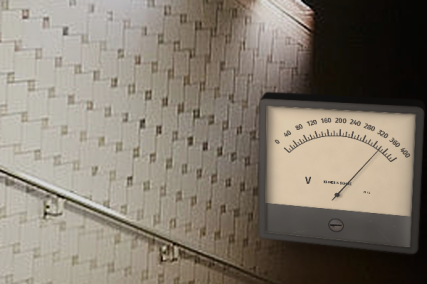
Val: 340
